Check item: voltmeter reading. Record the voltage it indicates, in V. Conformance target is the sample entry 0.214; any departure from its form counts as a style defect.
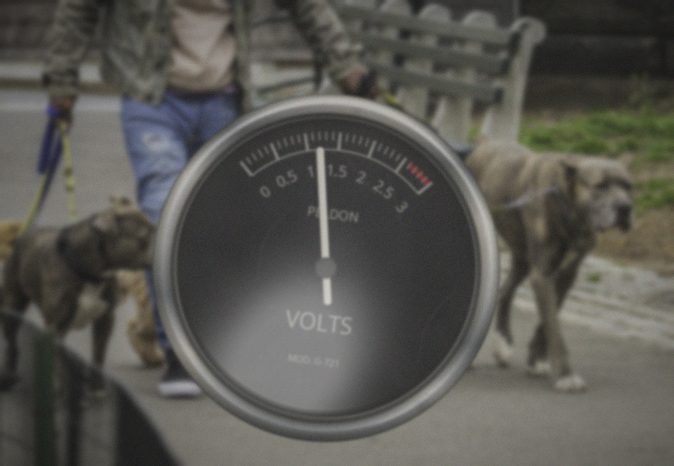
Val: 1.2
